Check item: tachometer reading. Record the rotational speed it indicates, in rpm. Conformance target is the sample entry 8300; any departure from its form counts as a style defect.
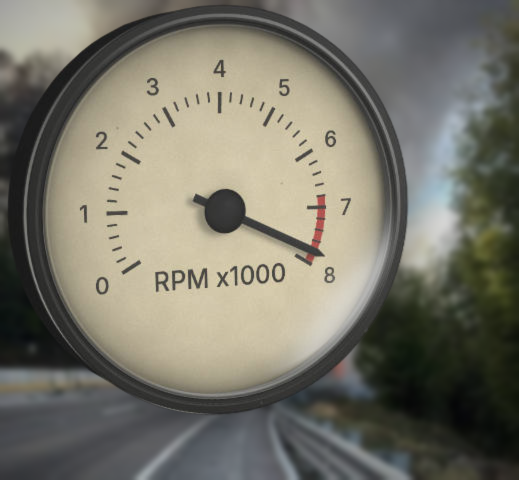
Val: 7800
